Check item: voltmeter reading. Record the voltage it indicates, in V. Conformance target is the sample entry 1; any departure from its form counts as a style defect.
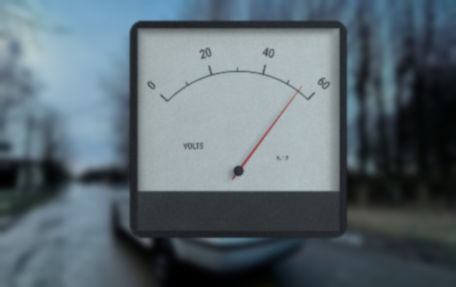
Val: 55
